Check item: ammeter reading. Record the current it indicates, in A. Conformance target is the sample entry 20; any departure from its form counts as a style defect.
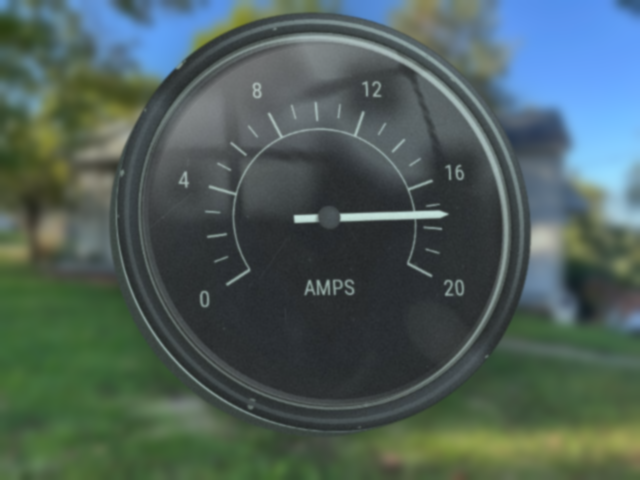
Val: 17.5
